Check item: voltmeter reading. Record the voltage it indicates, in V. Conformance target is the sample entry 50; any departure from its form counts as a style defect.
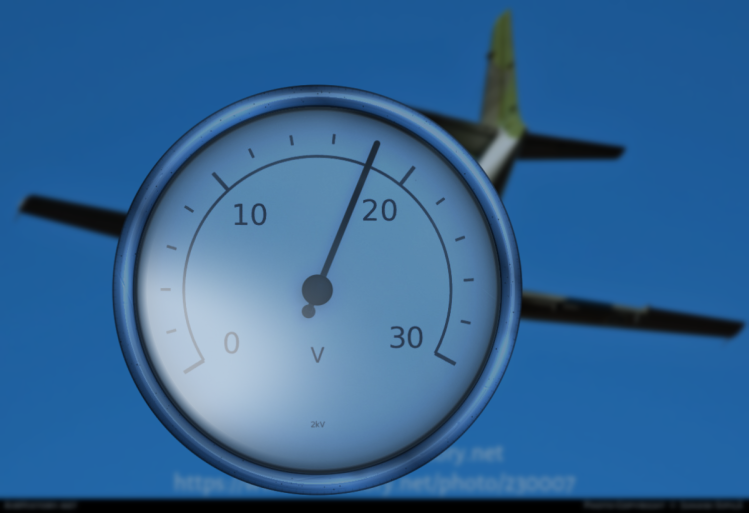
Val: 18
